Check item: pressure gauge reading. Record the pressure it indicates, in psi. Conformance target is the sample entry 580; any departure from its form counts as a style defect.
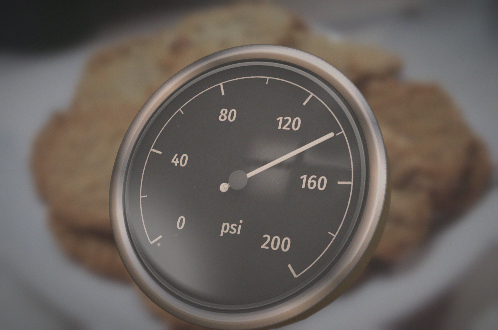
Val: 140
